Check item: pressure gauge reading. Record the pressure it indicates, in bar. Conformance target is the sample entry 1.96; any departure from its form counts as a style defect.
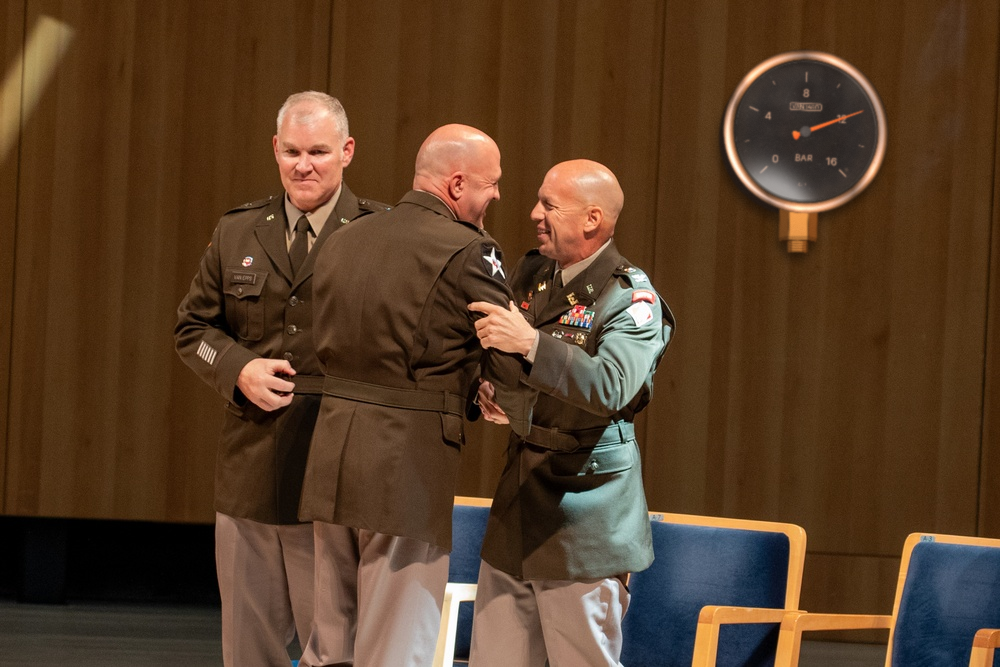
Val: 12
